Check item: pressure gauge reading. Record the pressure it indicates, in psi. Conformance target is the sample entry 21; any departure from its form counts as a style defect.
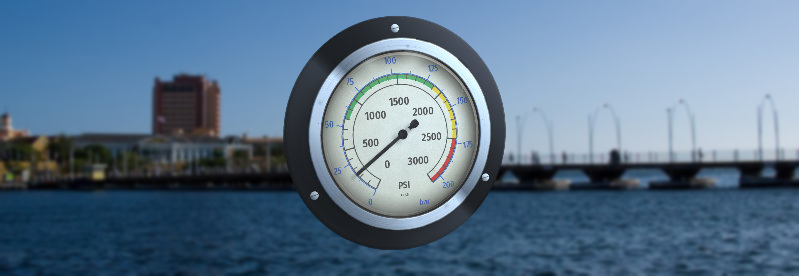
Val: 250
